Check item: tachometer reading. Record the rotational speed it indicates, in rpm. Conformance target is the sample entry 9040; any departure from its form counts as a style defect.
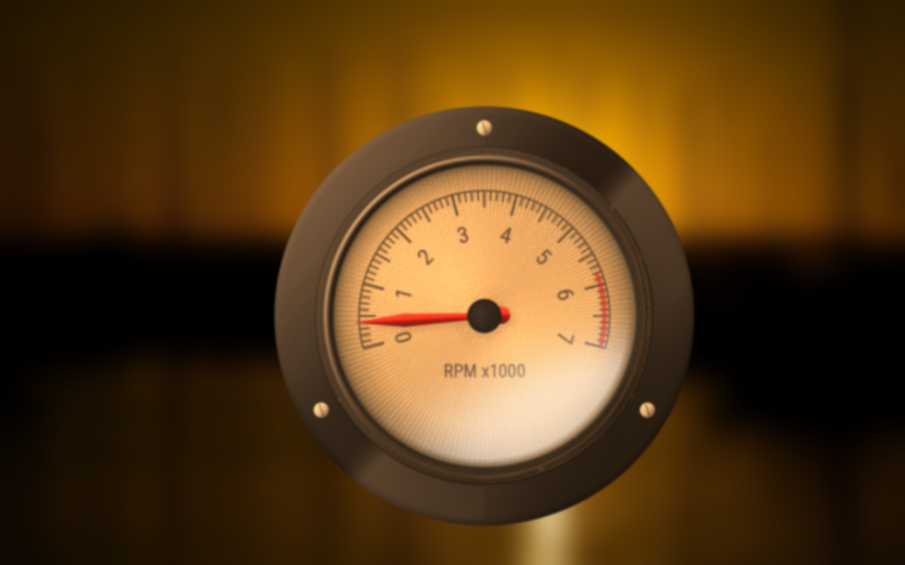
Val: 400
